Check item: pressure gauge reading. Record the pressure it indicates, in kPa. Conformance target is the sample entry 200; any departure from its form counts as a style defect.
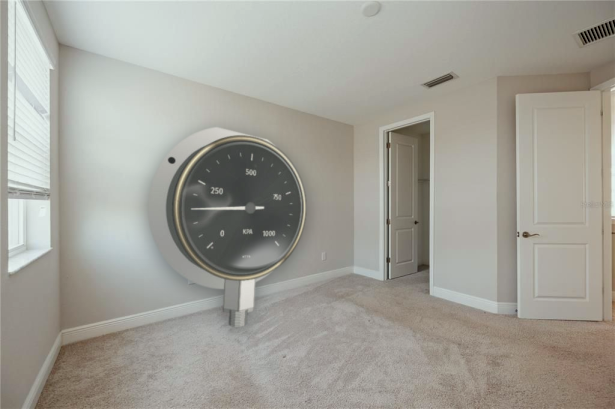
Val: 150
